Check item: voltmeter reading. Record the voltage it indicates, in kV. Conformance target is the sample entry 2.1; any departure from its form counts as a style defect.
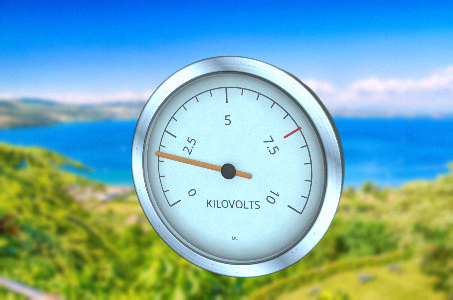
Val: 1.75
